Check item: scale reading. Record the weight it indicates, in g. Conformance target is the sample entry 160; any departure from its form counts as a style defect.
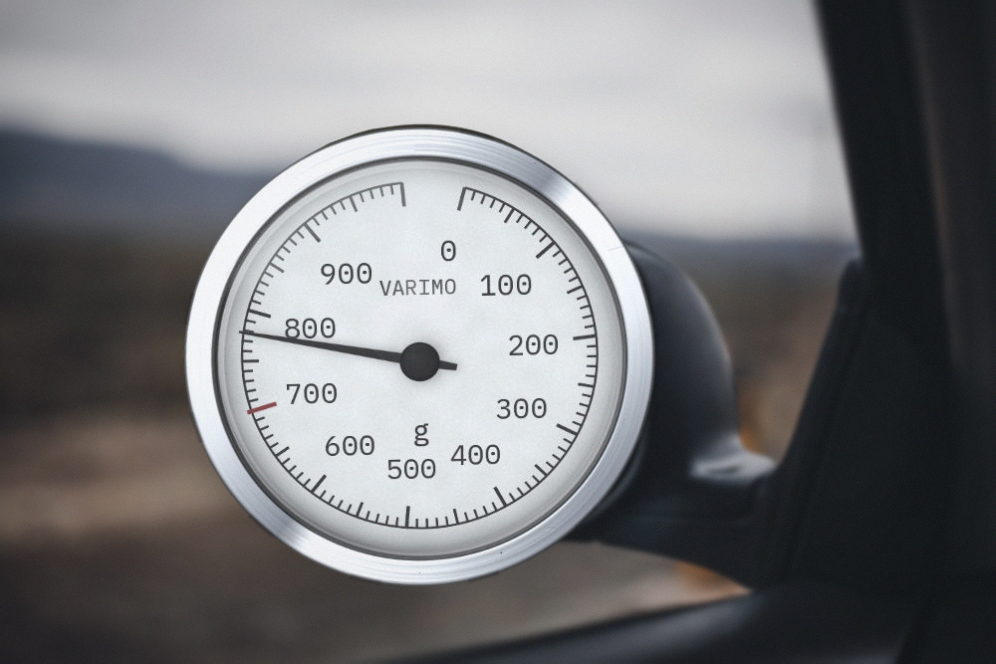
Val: 780
